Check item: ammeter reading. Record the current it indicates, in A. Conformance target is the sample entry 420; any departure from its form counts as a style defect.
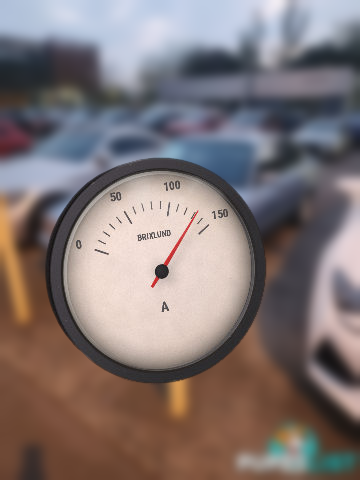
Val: 130
